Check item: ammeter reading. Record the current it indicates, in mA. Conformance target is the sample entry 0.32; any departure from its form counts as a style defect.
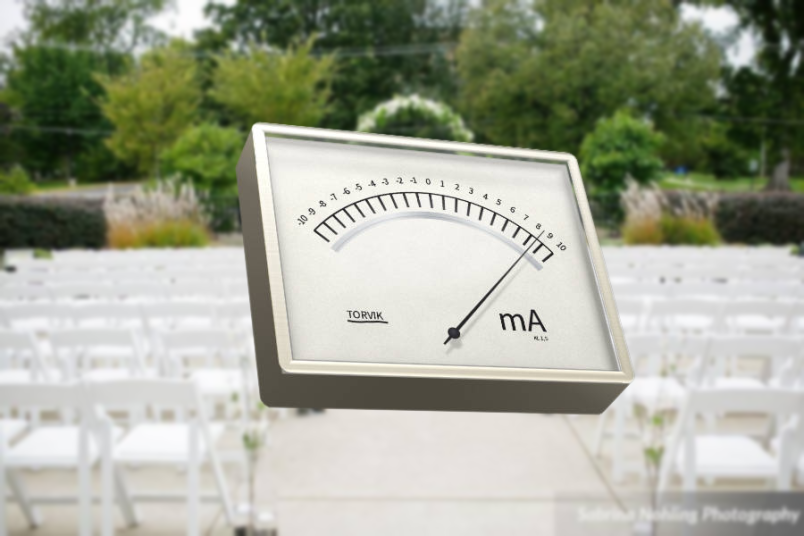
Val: 8.5
